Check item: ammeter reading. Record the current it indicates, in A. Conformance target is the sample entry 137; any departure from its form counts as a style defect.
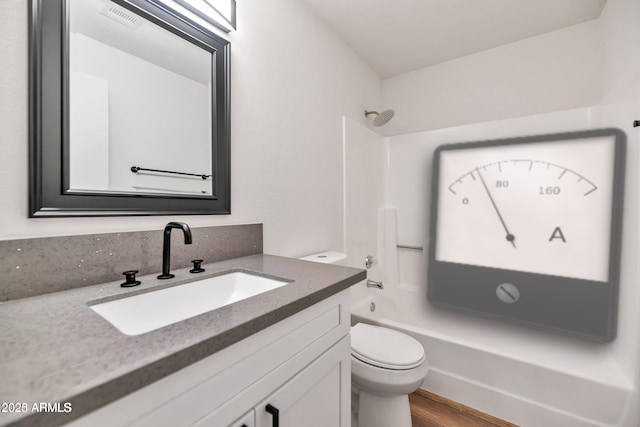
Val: 50
